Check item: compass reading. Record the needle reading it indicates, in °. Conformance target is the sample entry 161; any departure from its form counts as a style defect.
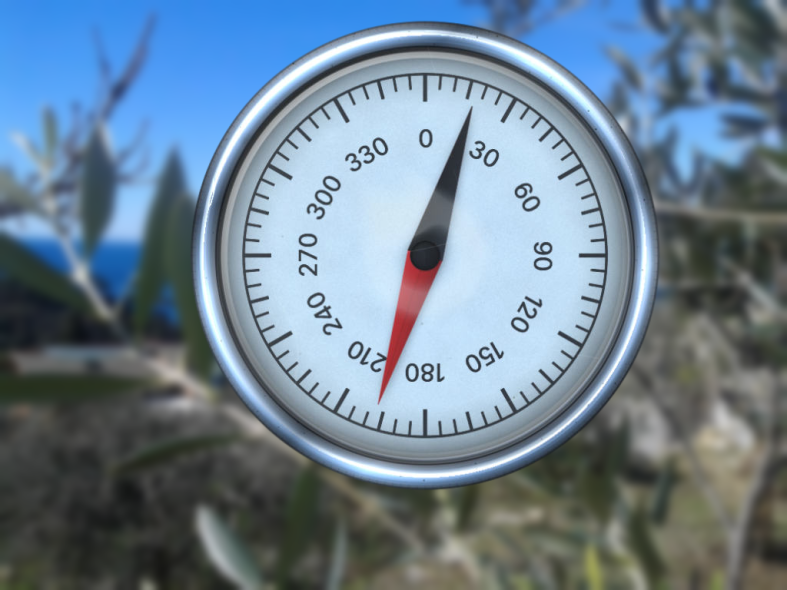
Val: 197.5
